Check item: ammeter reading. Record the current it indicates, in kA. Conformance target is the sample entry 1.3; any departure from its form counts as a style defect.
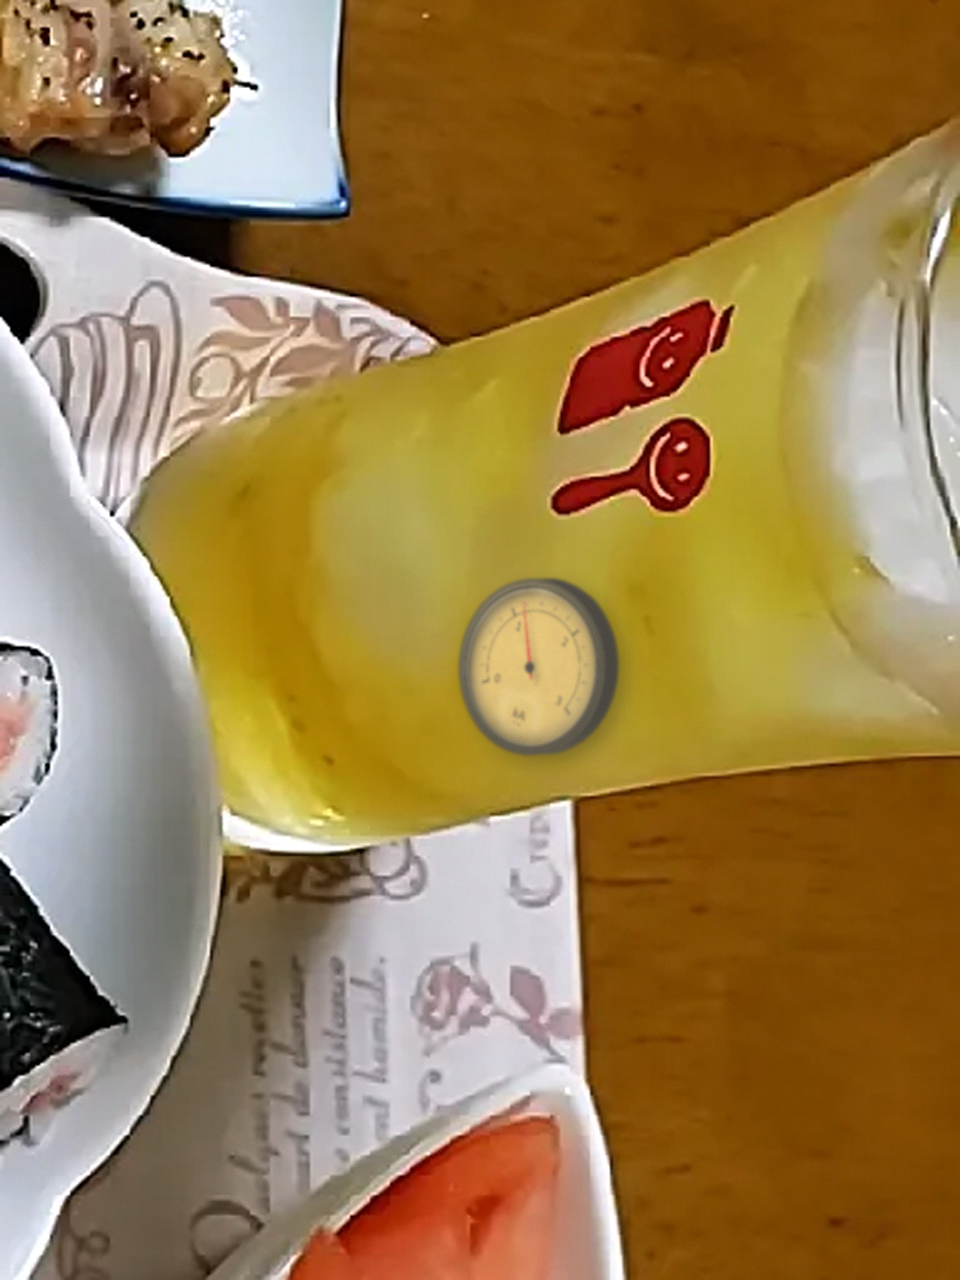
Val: 1.2
